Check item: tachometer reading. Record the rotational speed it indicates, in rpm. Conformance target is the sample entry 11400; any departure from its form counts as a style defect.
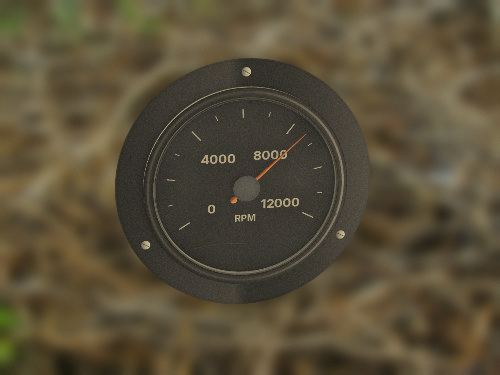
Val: 8500
